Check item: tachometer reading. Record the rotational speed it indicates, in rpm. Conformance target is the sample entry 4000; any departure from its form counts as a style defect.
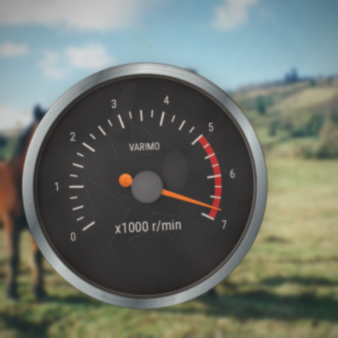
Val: 6750
